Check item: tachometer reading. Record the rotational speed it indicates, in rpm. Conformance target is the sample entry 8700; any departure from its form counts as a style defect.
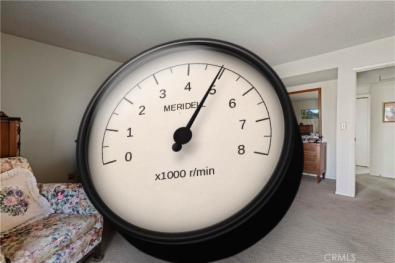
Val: 5000
